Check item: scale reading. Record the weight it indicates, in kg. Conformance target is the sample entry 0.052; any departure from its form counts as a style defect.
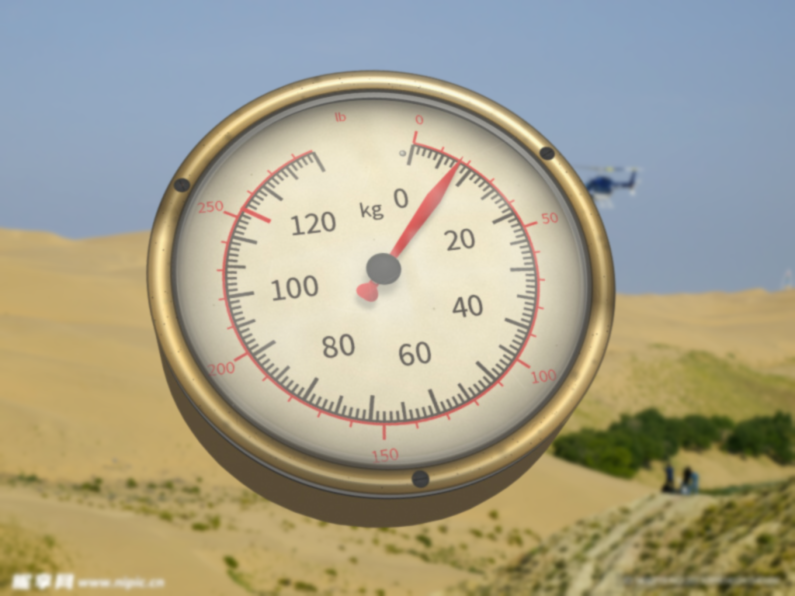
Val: 8
